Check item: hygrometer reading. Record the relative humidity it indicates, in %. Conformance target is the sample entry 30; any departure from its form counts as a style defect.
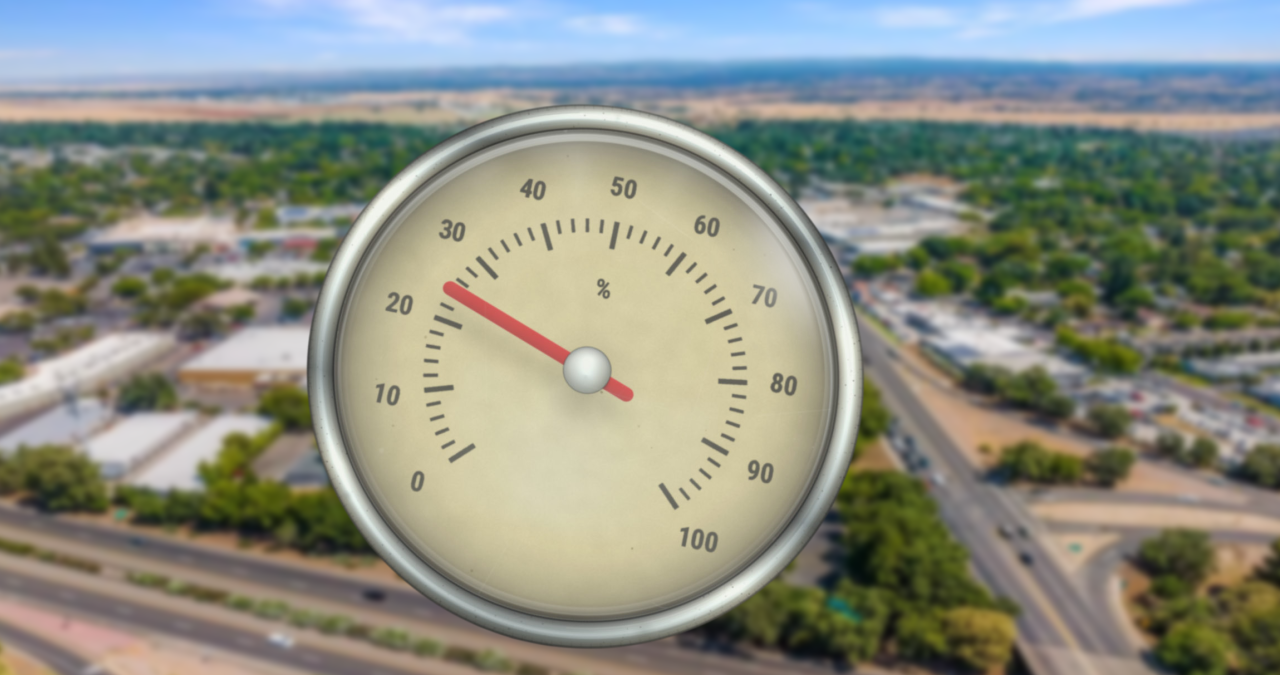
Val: 24
